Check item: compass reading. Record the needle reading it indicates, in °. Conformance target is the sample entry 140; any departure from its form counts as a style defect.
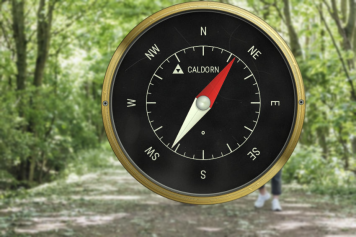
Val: 35
